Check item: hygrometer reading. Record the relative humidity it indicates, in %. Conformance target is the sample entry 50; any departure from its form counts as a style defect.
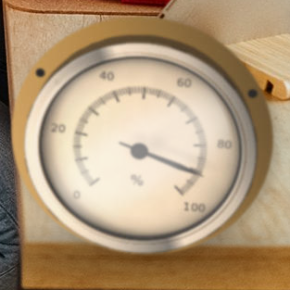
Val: 90
